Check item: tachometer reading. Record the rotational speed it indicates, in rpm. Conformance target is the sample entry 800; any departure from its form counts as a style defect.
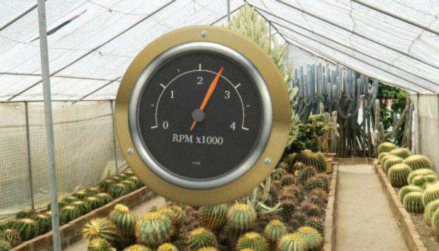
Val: 2500
